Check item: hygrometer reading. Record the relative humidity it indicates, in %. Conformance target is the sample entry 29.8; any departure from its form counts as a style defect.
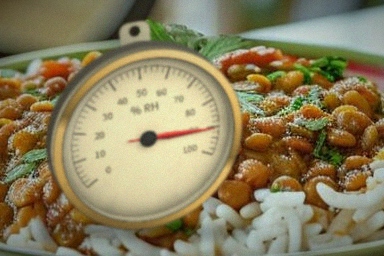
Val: 90
